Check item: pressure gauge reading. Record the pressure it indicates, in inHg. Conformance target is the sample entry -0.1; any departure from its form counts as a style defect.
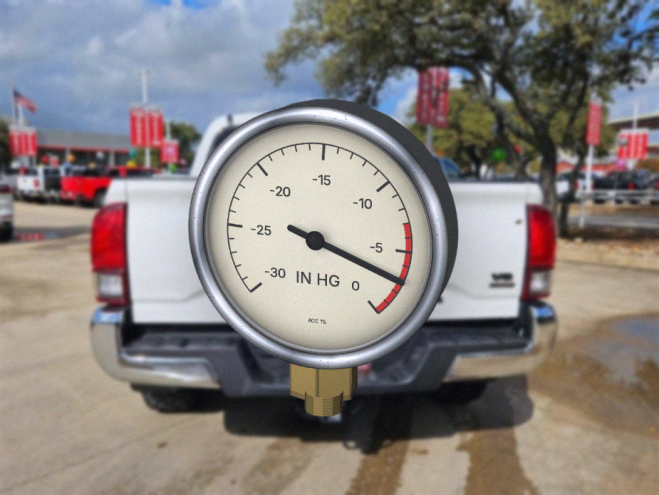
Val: -3
